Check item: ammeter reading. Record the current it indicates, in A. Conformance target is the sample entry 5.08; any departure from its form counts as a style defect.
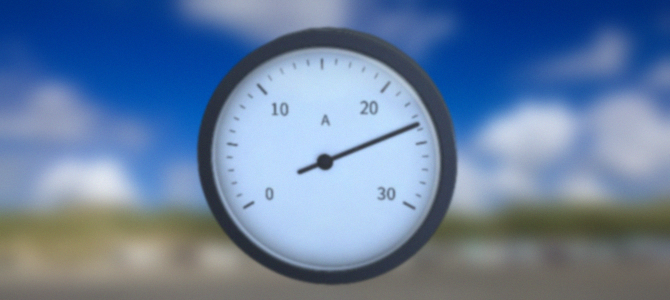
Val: 23.5
